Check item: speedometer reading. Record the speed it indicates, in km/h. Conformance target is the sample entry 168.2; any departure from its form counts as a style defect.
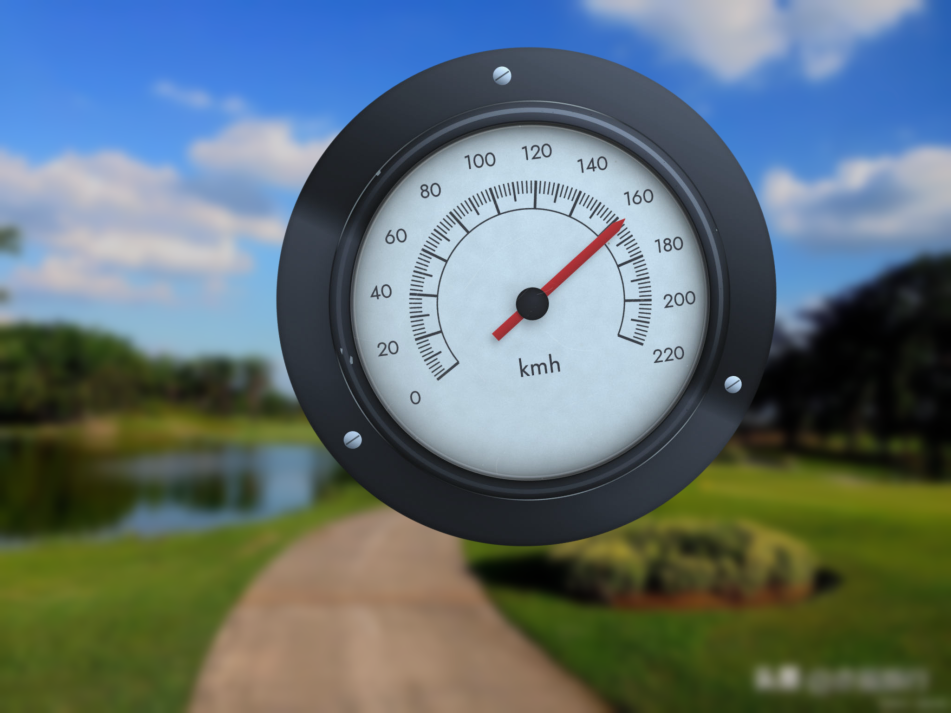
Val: 162
